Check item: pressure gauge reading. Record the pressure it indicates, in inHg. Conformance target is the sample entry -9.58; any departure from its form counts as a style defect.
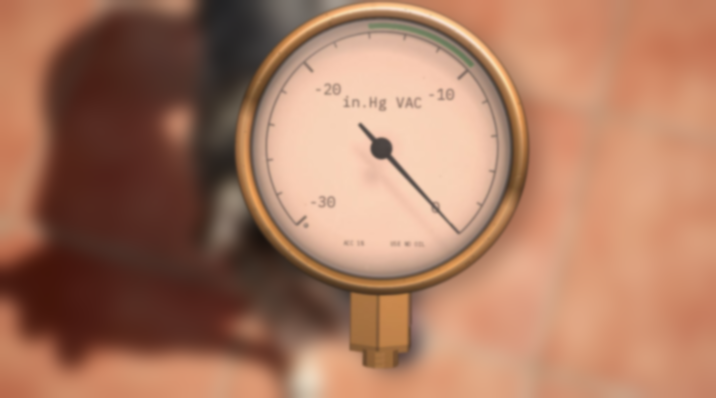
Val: 0
